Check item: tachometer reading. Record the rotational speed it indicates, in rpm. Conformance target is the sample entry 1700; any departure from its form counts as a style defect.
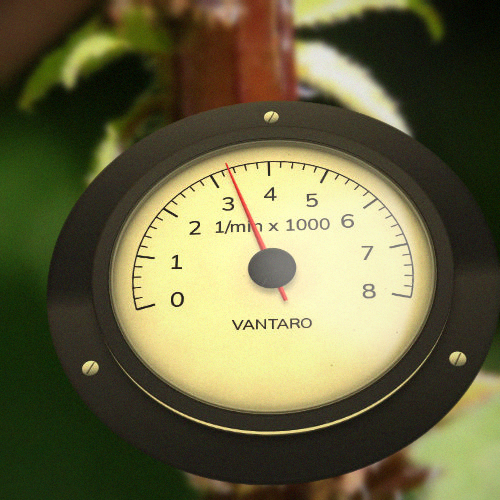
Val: 3300
